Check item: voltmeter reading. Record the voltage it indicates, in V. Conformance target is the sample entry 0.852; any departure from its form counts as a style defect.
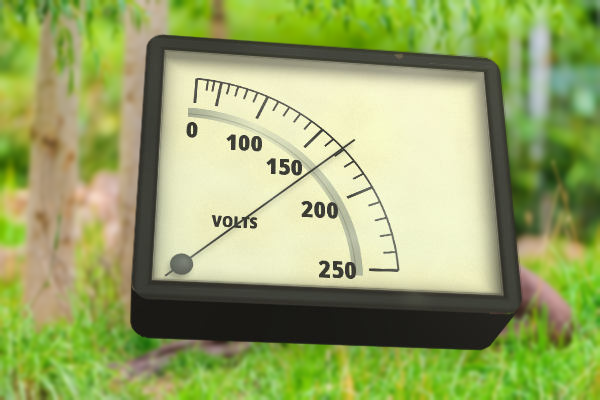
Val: 170
